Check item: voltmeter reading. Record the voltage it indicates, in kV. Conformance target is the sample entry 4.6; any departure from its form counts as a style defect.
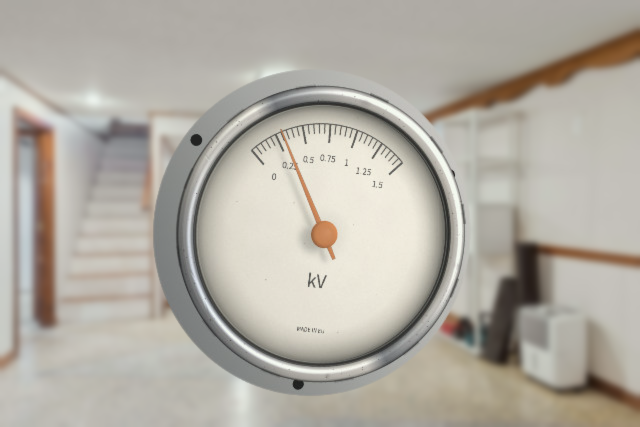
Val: 0.3
